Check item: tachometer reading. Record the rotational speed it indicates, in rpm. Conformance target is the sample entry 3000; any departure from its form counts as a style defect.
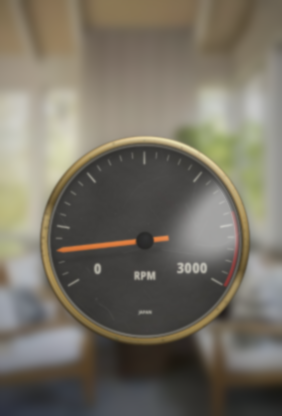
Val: 300
